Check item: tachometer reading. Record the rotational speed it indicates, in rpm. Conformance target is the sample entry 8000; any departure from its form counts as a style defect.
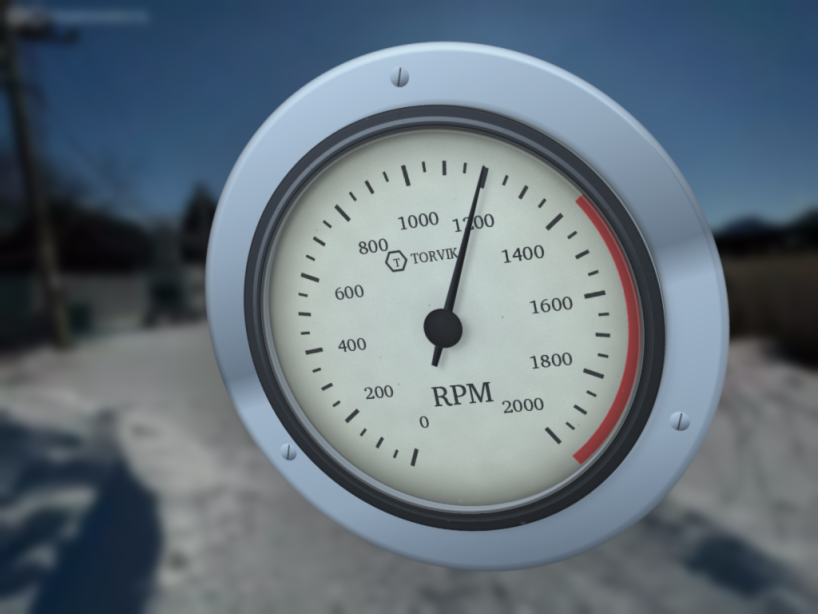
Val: 1200
